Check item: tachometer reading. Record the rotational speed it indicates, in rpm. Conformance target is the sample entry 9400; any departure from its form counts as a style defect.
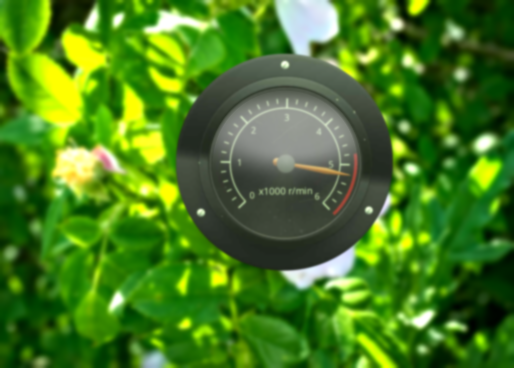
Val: 5200
